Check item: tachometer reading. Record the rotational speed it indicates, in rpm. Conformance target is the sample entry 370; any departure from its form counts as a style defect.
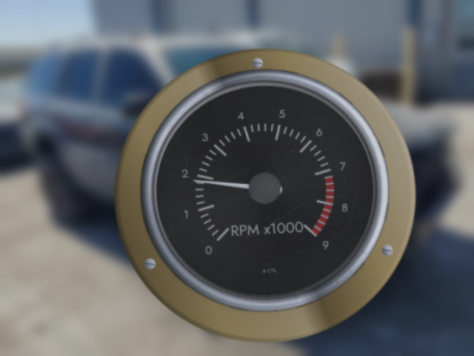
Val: 1800
